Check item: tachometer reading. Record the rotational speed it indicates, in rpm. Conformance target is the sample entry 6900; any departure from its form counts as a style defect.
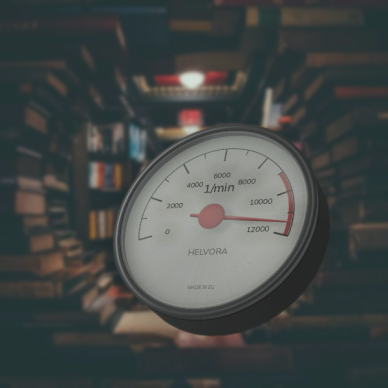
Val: 11500
